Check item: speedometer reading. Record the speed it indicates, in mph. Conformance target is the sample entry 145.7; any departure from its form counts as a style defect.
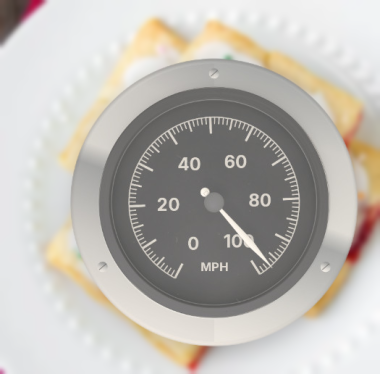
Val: 97
